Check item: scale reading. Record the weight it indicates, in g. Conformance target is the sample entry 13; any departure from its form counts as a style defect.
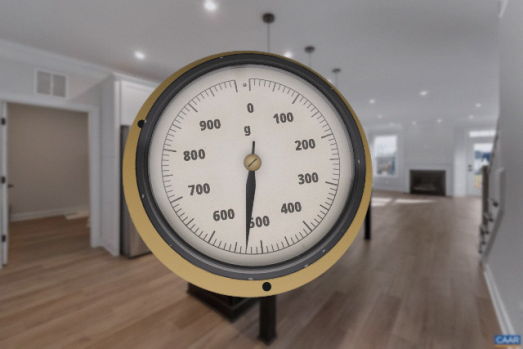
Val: 530
